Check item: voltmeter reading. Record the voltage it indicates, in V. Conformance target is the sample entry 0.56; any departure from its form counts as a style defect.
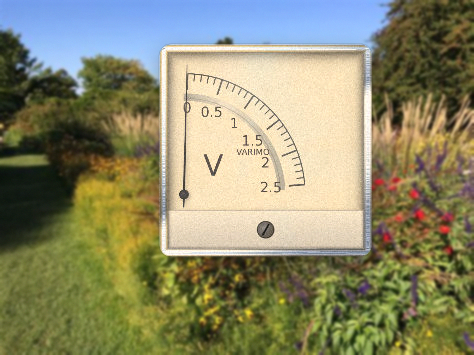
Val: 0
